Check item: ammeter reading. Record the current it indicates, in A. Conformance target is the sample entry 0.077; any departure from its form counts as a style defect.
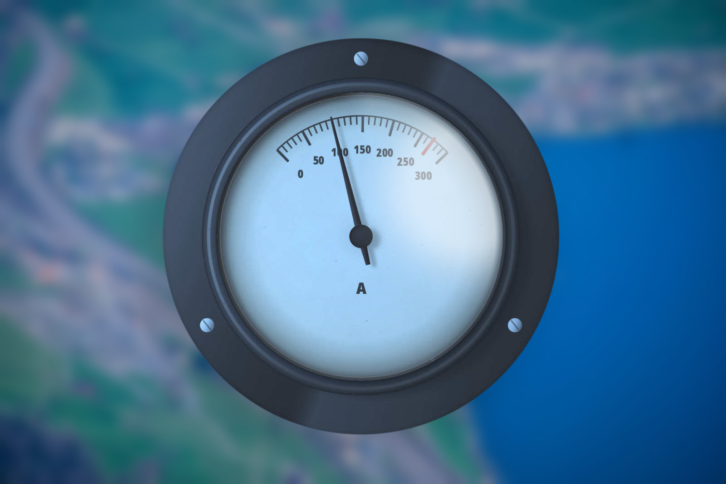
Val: 100
